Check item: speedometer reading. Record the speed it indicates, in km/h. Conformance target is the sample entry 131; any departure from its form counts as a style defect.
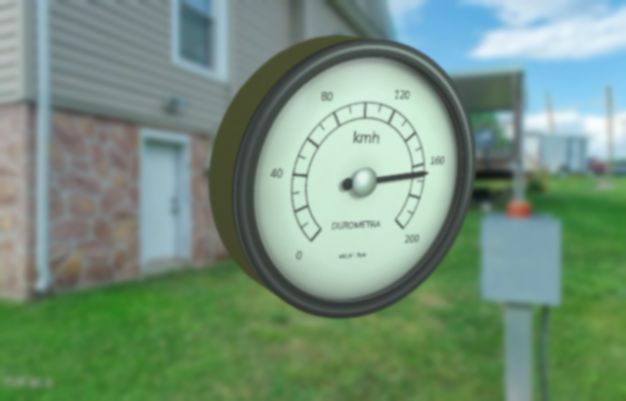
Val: 165
